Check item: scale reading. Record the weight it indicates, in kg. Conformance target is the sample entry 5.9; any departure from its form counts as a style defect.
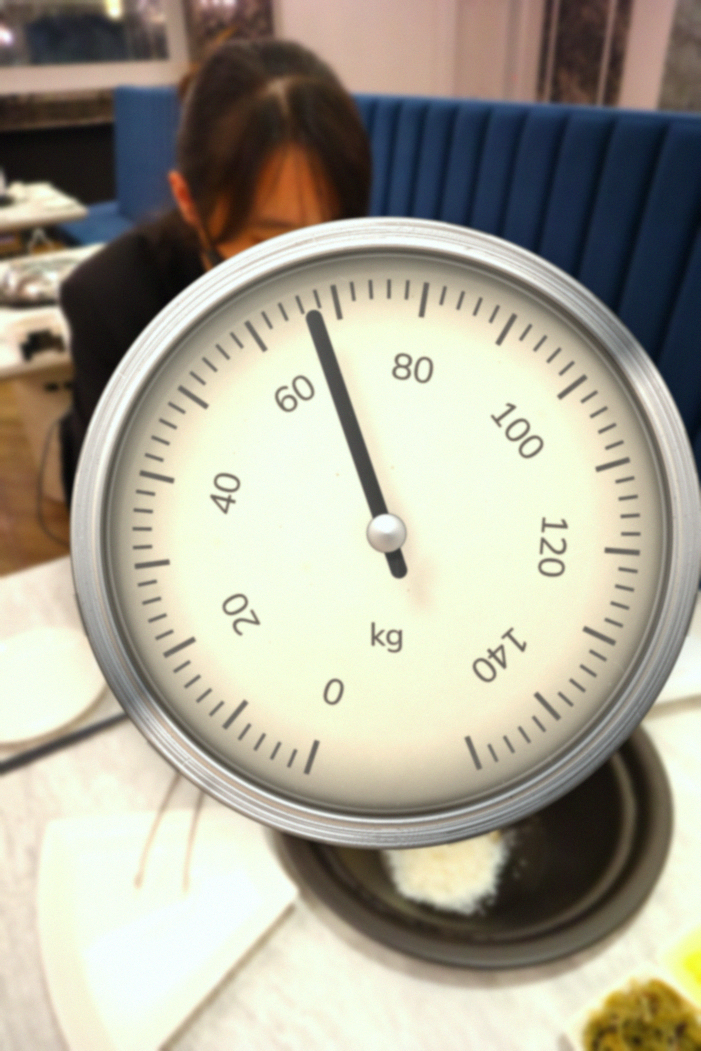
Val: 67
